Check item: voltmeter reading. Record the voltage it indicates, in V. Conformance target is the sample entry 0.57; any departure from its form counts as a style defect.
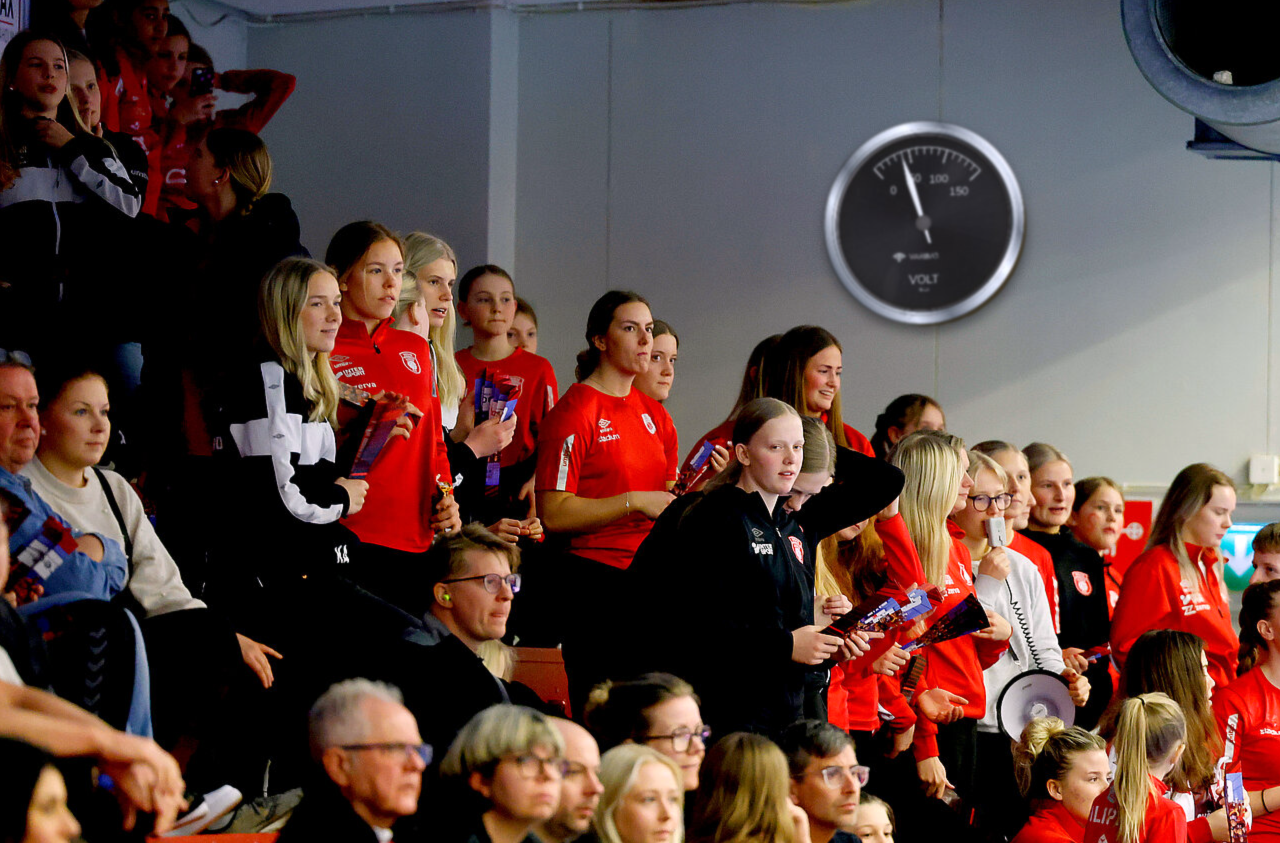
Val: 40
